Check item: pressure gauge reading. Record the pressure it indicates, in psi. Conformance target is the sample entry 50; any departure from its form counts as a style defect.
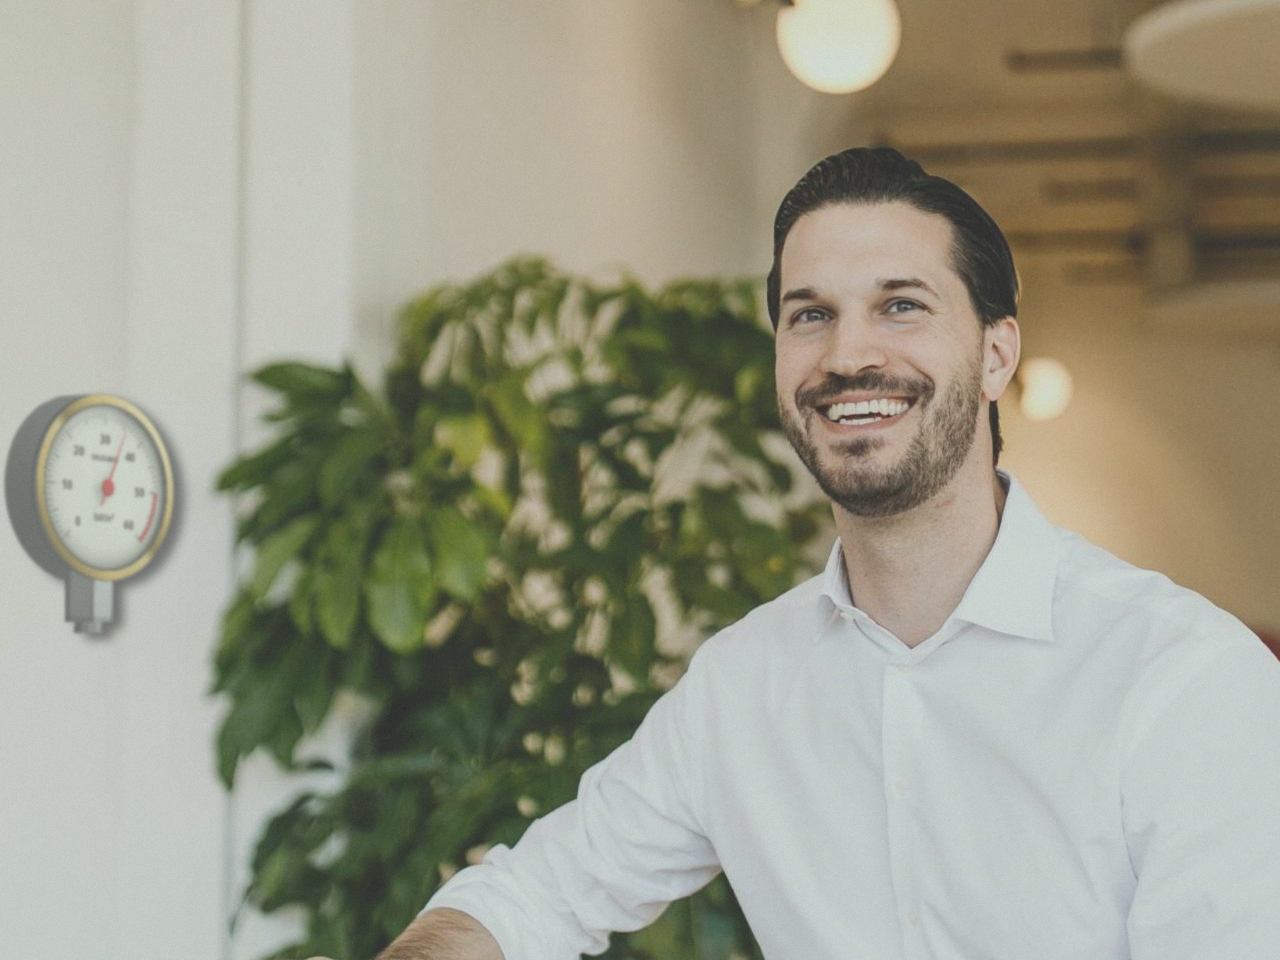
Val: 35
